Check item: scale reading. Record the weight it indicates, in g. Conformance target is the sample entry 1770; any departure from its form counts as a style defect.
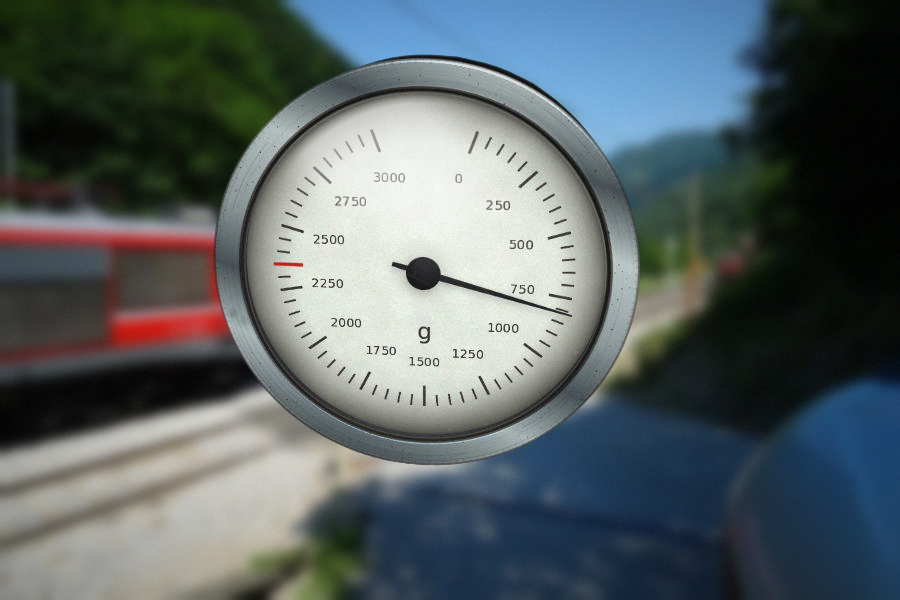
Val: 800
